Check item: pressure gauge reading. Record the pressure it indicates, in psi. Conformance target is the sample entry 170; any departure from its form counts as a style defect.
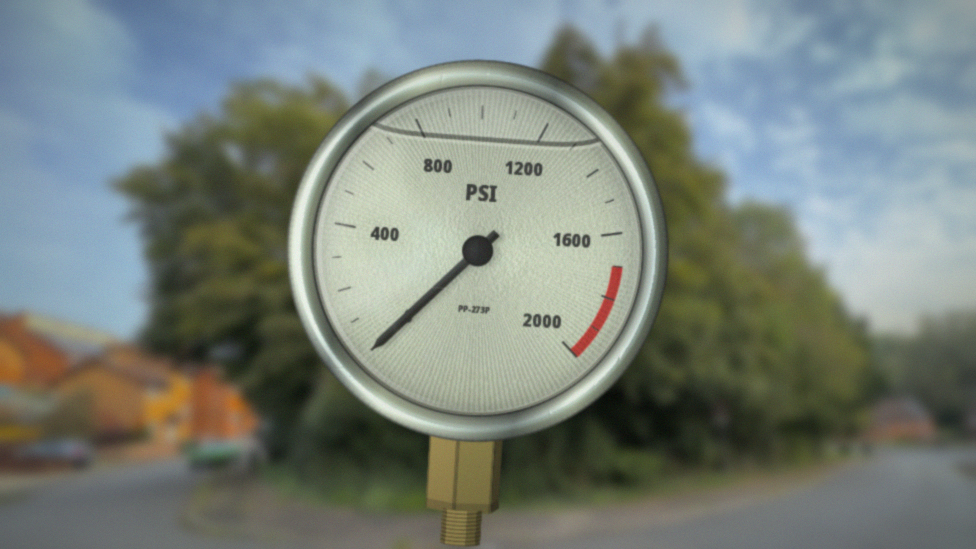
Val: 0
